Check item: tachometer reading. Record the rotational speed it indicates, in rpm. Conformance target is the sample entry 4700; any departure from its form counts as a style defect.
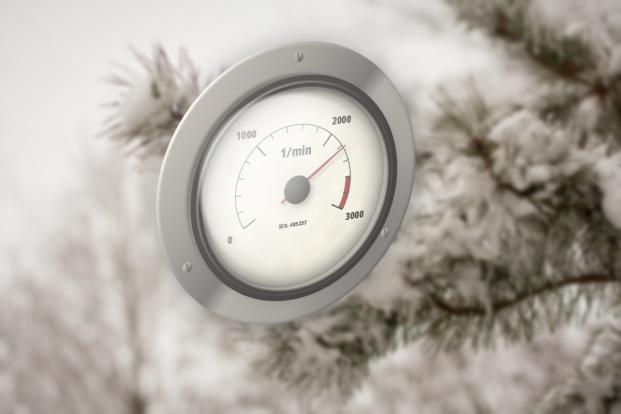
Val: 2200
